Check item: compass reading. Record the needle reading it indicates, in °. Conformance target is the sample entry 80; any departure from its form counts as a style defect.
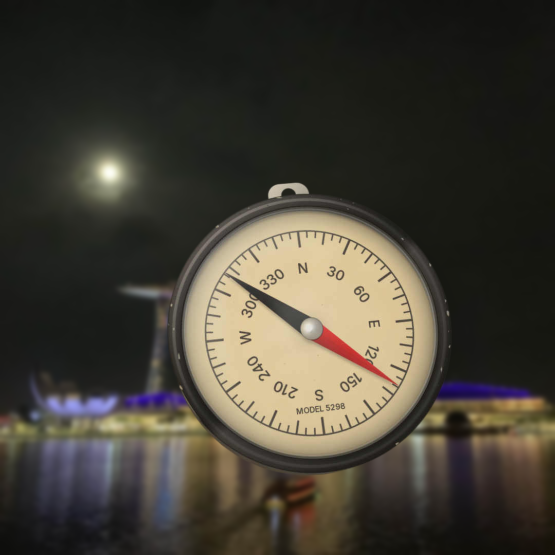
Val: 130
